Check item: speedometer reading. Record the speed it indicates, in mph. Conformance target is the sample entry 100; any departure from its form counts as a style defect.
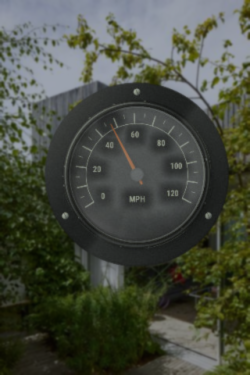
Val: 47.5
